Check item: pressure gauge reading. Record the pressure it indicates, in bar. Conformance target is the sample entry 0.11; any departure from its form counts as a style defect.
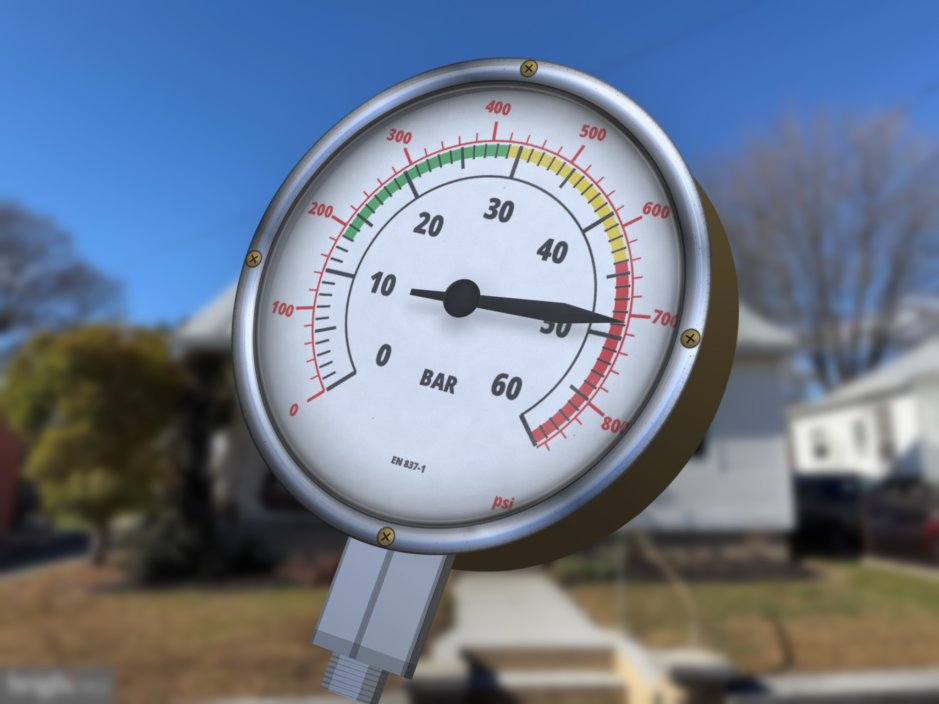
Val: 49
